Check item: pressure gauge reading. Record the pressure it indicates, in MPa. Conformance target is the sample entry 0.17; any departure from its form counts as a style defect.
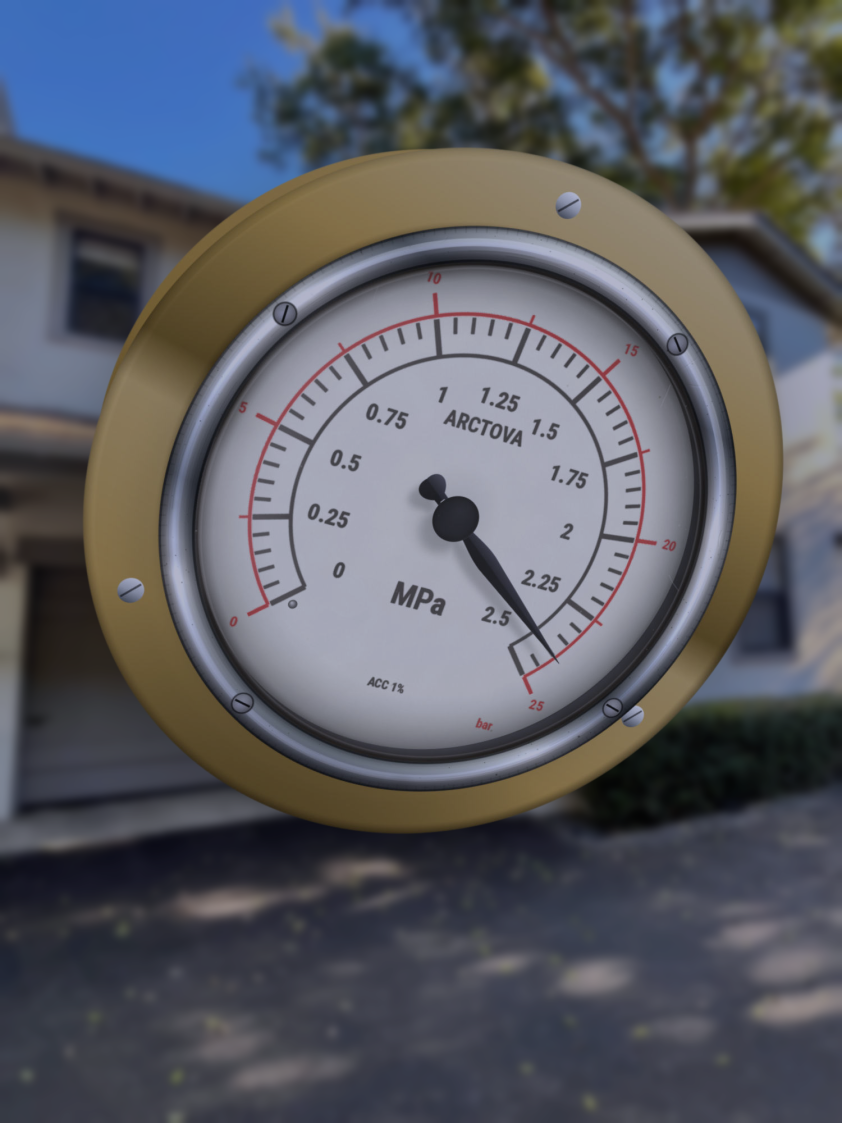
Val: 2.4
